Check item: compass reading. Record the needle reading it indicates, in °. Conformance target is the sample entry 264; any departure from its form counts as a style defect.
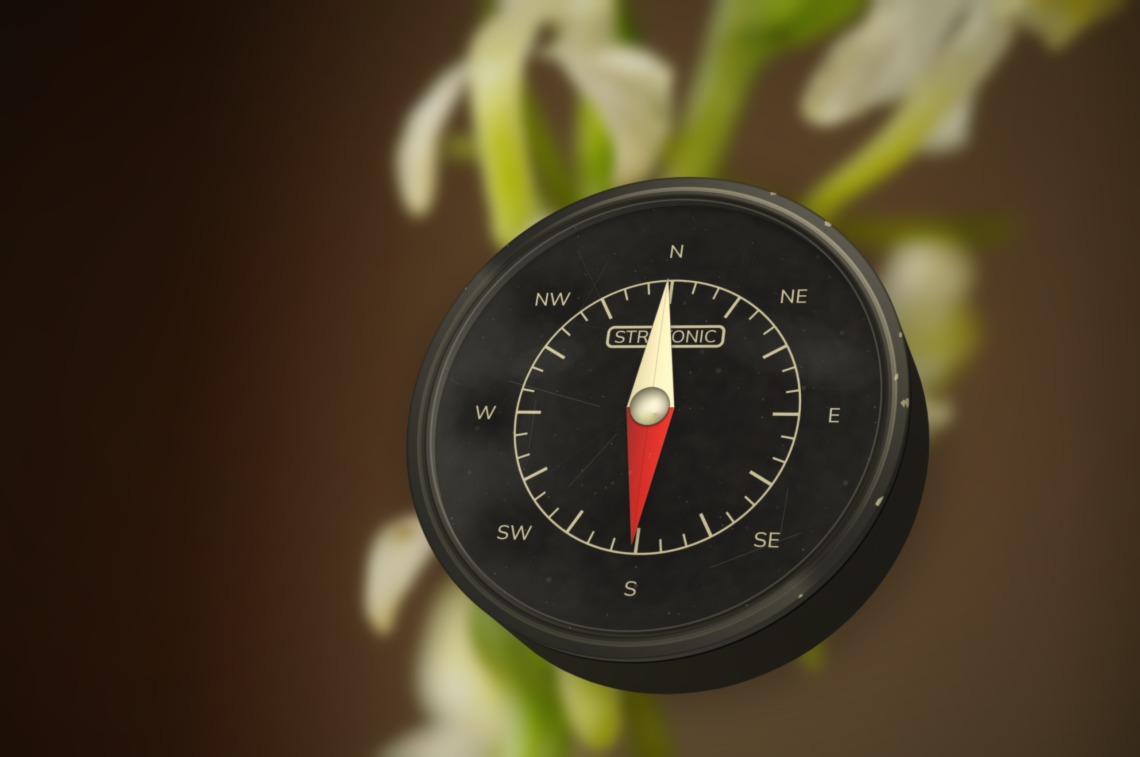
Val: 180
